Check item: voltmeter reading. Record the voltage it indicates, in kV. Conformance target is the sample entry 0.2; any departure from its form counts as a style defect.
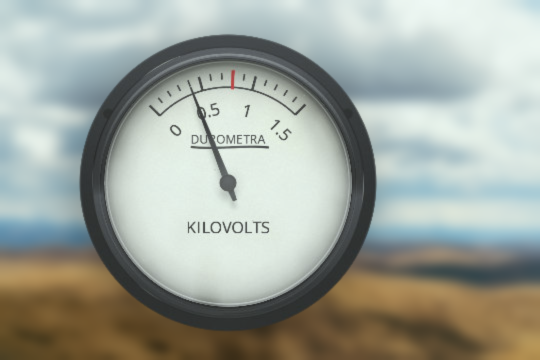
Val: 0.4
